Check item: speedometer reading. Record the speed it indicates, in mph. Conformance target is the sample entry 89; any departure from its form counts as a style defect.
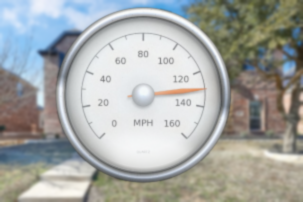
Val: 130
